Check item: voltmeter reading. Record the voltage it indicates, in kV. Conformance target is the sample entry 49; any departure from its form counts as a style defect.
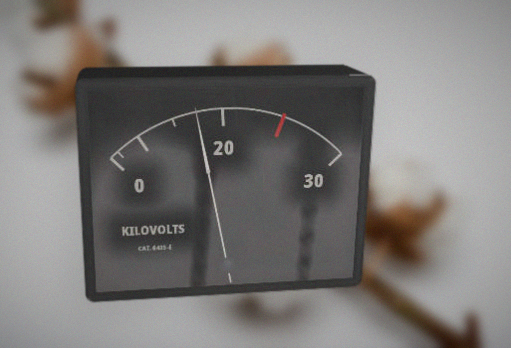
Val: 17.5
